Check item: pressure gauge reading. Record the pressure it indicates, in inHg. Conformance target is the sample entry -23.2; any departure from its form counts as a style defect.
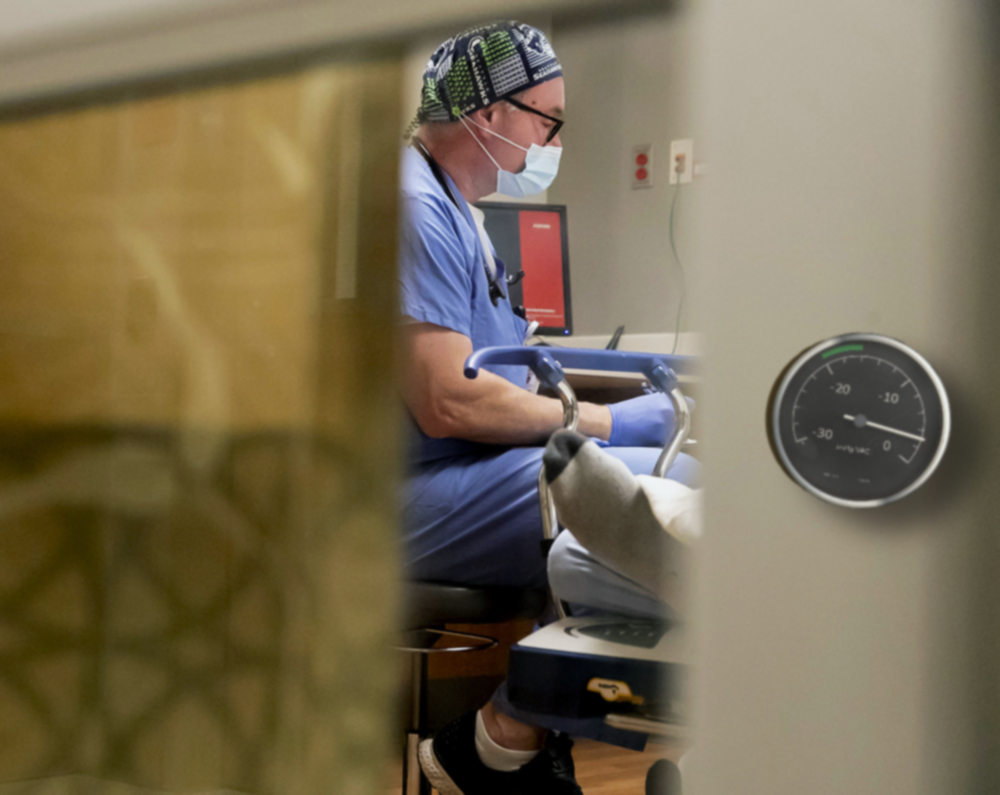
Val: -3
